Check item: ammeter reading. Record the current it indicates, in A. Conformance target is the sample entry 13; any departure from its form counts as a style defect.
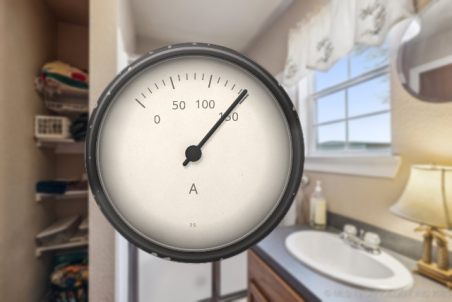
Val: 145
